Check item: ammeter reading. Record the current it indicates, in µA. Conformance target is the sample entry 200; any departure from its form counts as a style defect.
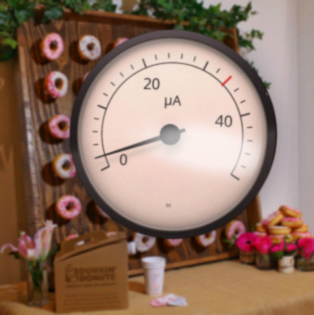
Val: 2
